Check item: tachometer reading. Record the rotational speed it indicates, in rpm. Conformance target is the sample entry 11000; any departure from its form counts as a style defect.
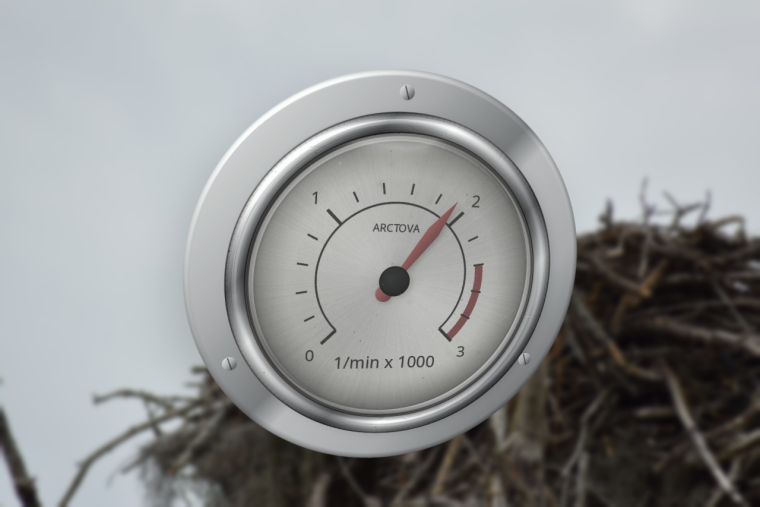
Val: 1900
